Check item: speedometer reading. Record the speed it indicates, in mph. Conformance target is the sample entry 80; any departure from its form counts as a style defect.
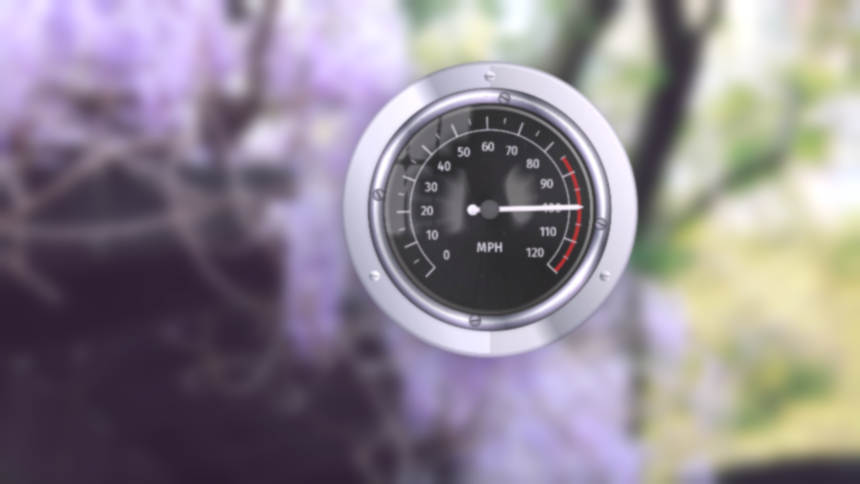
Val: 100
